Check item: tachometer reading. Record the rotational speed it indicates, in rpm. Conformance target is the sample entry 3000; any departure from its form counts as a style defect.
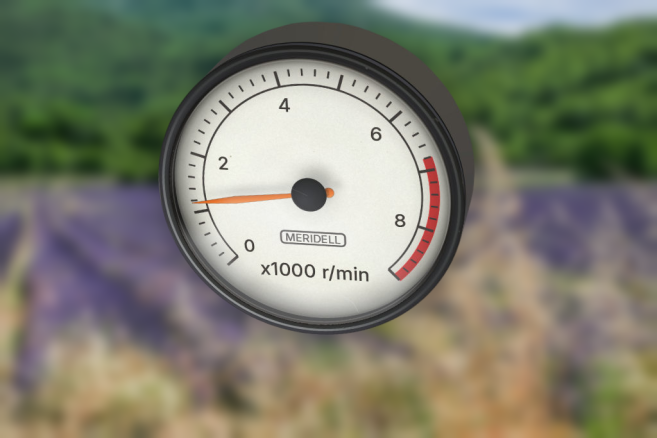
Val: 1200
